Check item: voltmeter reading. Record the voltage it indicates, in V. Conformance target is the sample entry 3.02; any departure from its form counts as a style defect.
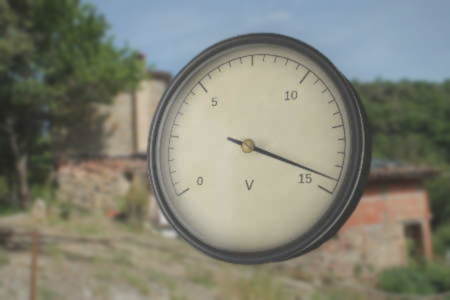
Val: 14.5
